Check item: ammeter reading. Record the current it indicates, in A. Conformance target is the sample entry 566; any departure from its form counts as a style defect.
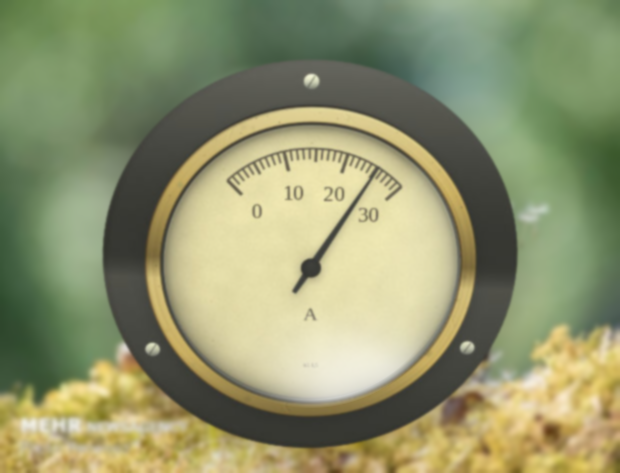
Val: 25
